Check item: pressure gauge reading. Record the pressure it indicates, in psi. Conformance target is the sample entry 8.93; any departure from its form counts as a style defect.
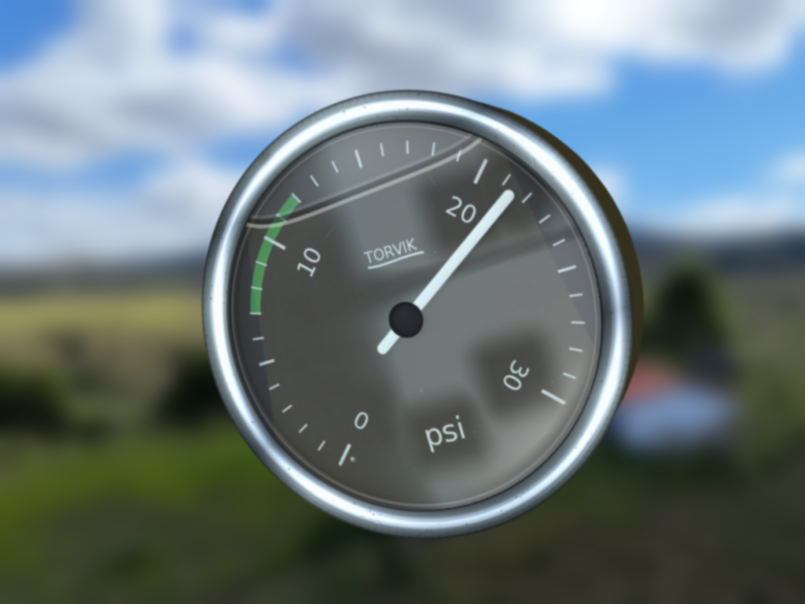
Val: 21.5
